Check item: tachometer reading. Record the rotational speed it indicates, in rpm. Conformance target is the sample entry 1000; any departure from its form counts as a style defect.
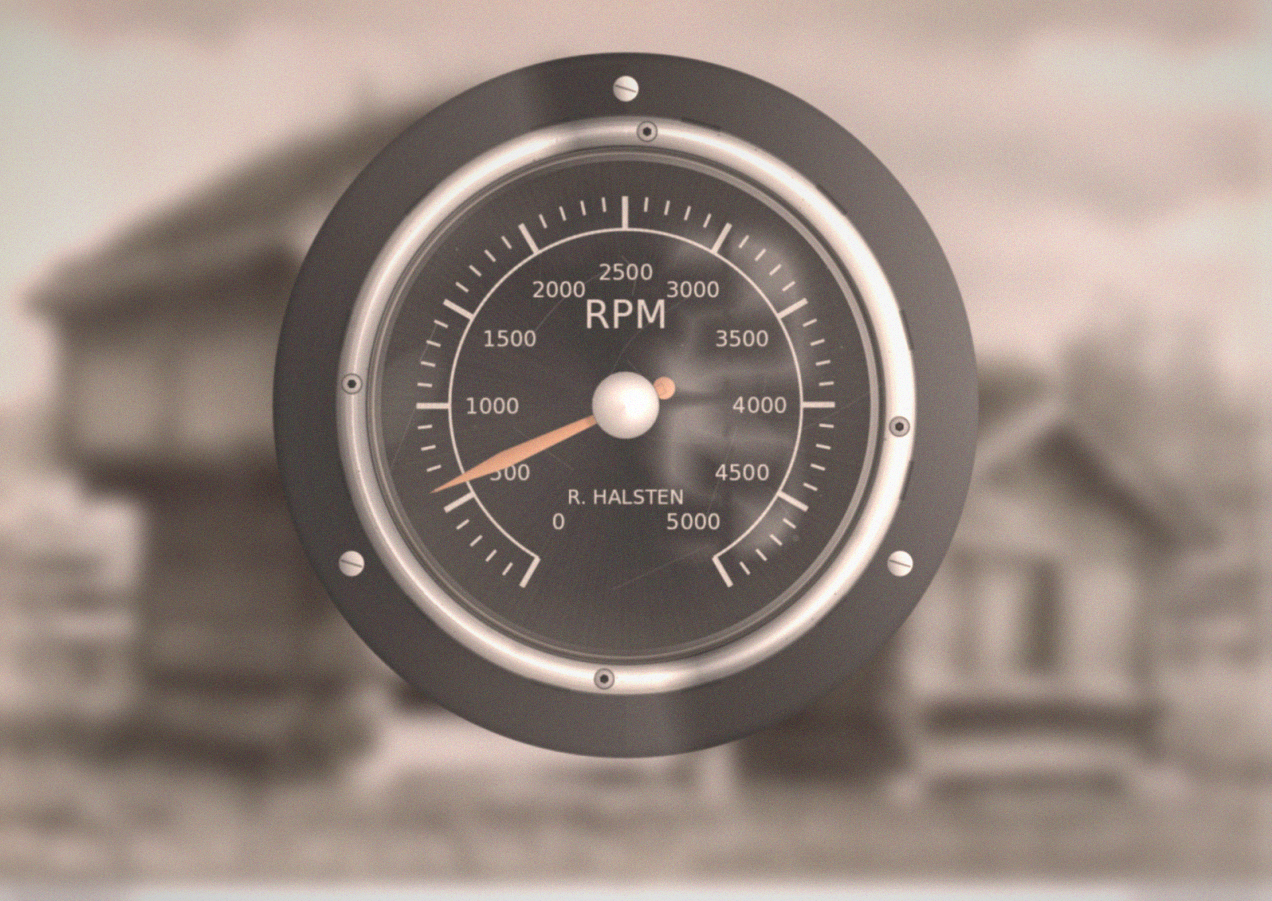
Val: 600
